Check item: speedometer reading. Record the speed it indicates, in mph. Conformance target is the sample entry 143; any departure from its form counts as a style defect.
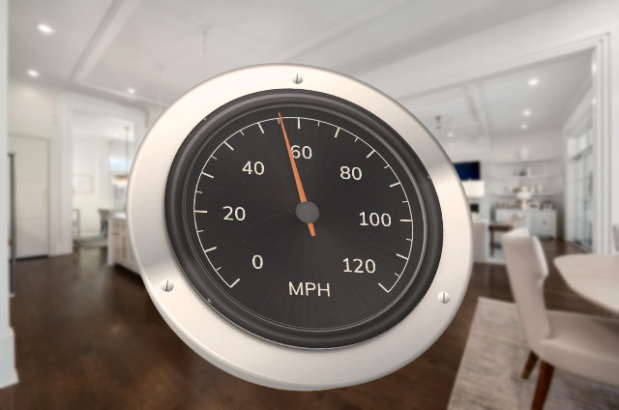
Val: 55
